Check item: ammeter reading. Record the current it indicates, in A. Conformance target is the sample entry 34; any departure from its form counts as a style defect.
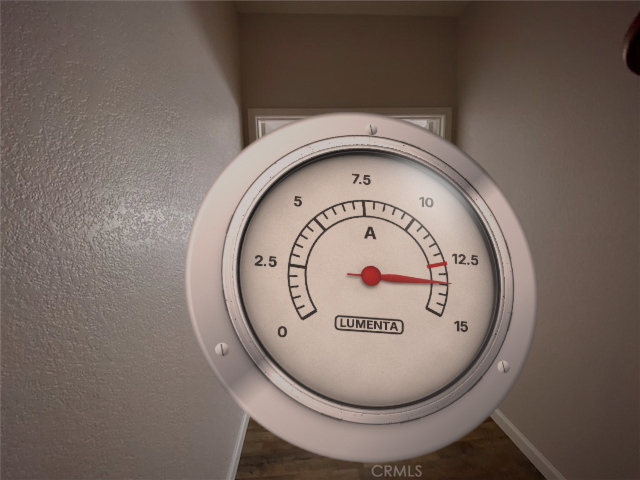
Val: 13.5
